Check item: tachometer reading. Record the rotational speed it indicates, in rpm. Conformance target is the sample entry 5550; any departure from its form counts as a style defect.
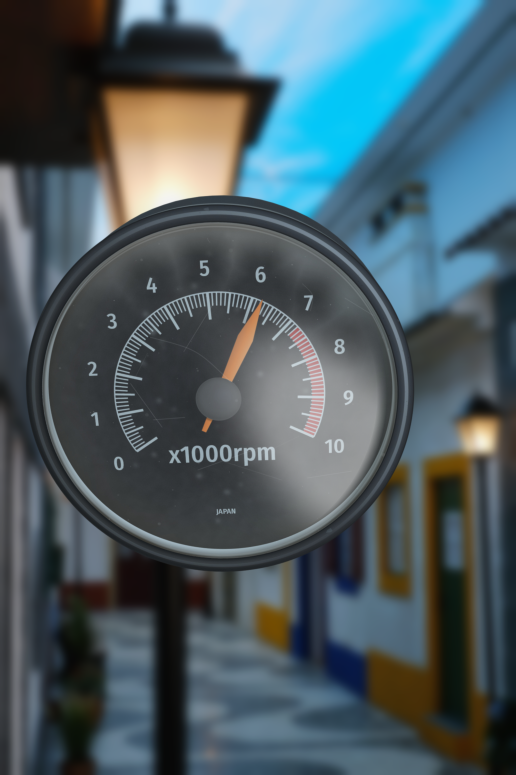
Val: 6200
